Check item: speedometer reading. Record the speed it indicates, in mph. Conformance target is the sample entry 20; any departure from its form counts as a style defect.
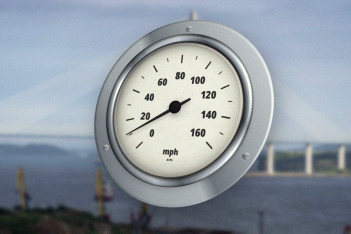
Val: 10
